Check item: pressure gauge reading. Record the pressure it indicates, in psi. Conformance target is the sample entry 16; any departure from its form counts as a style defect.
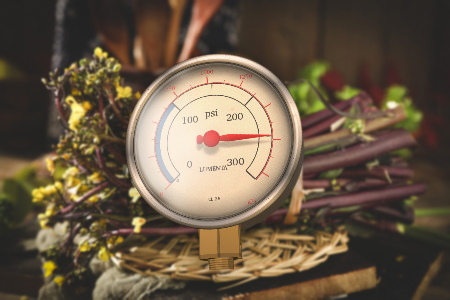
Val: 250
